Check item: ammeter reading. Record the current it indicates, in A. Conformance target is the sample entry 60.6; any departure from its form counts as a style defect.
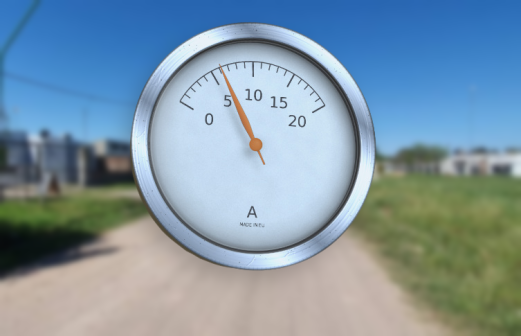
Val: 6
